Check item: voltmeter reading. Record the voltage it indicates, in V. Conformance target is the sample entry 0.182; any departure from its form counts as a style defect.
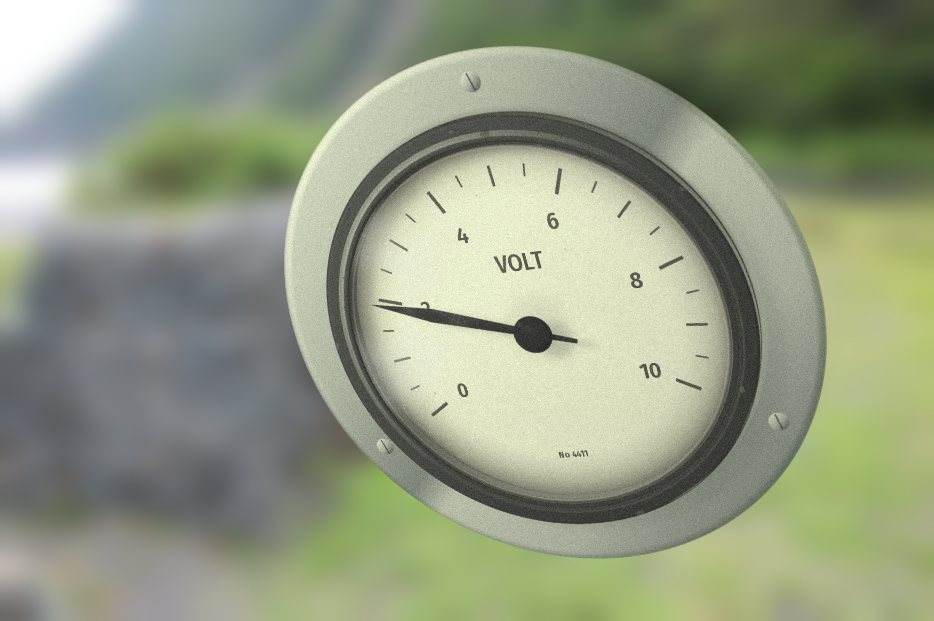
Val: 2
